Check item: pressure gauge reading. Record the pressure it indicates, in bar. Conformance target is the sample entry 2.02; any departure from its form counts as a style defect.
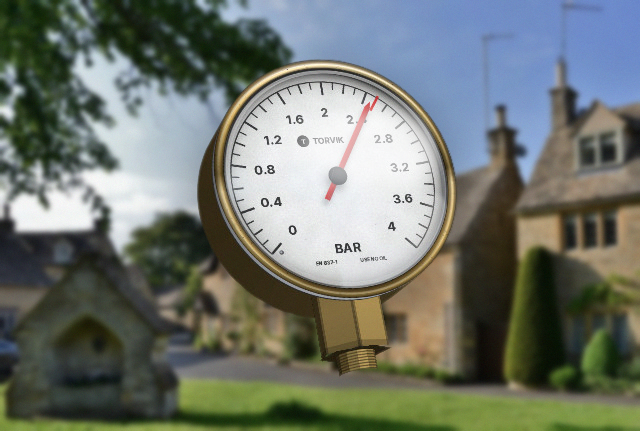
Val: 2.45
